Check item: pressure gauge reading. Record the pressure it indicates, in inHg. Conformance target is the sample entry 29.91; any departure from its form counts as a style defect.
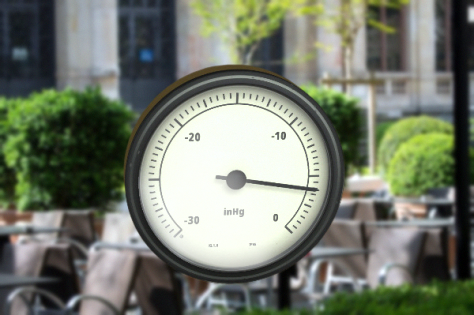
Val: -4
